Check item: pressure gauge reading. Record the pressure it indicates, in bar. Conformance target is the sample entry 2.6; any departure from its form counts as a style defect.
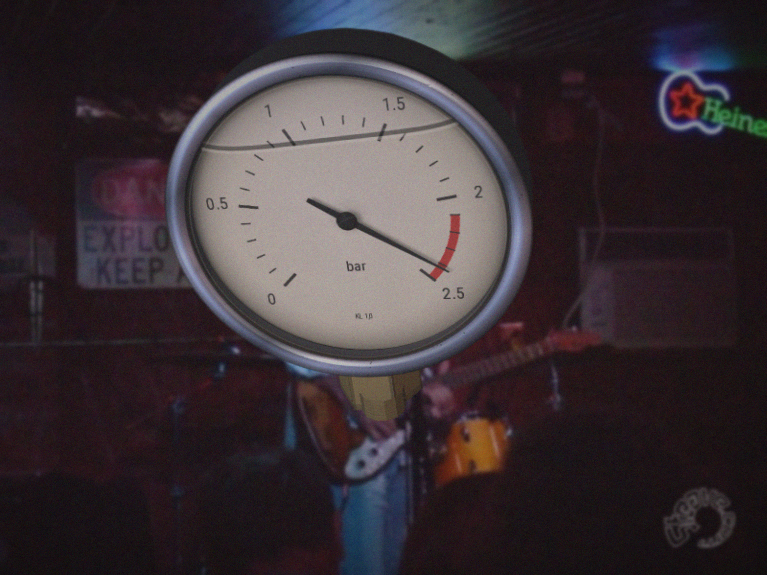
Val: 2.4
